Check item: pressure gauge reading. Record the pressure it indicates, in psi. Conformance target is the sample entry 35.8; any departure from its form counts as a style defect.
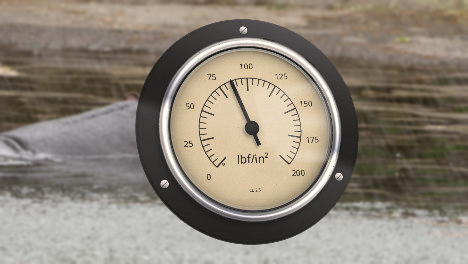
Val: 85
